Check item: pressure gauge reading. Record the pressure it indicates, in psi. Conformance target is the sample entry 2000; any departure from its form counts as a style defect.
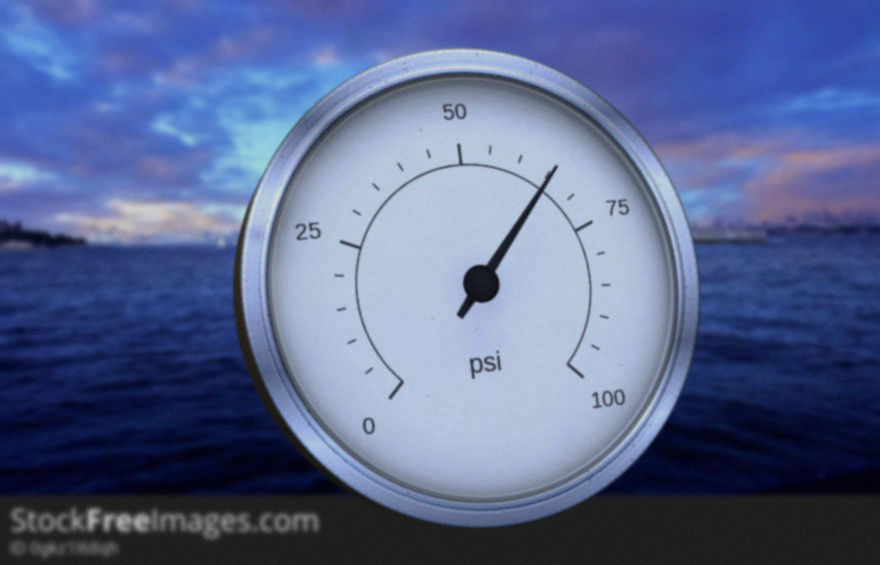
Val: 65
